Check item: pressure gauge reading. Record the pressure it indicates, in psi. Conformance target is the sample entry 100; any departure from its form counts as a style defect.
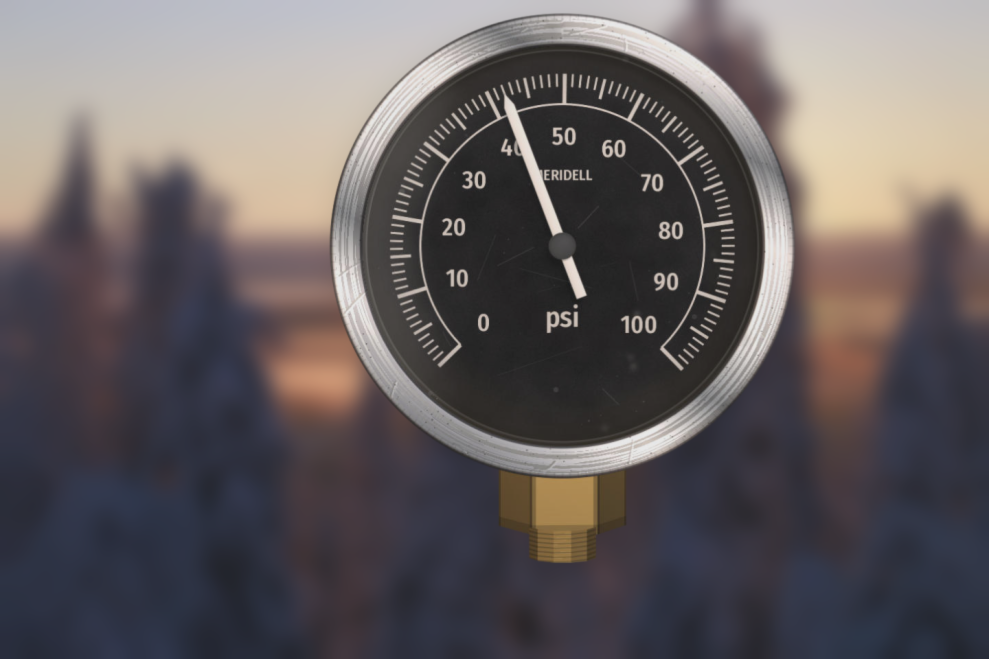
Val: 42
